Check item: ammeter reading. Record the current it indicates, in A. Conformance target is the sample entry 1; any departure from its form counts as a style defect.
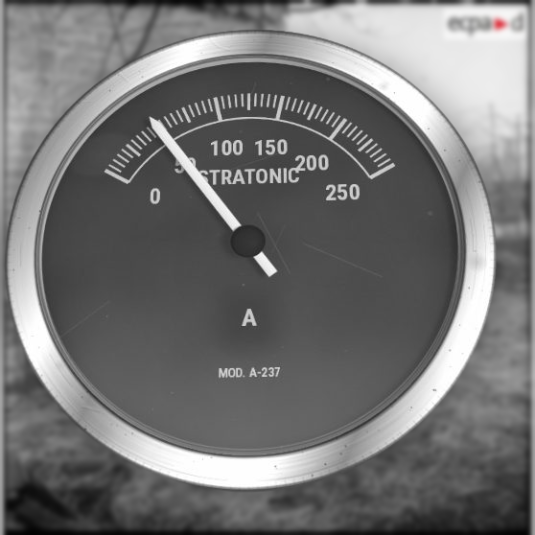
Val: 50
